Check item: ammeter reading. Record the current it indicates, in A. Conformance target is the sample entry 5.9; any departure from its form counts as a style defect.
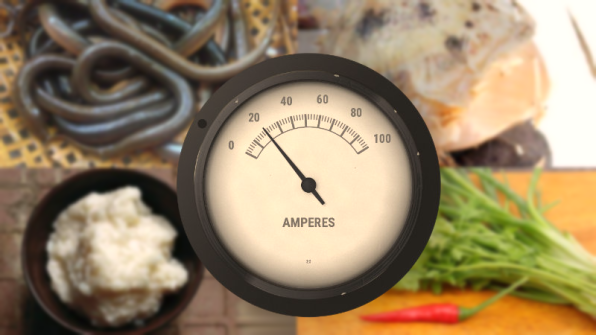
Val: 20
